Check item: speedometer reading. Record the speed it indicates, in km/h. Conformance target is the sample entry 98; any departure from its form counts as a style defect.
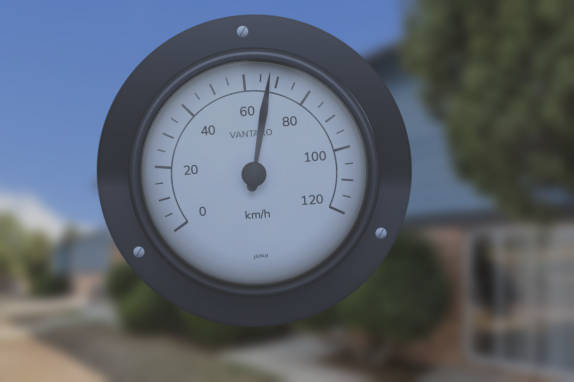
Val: 67.5
